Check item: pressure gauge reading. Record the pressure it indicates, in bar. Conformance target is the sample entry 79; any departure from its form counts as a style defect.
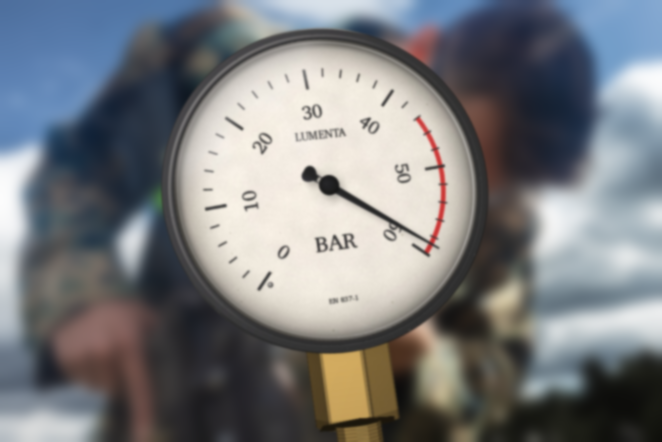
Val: 59
